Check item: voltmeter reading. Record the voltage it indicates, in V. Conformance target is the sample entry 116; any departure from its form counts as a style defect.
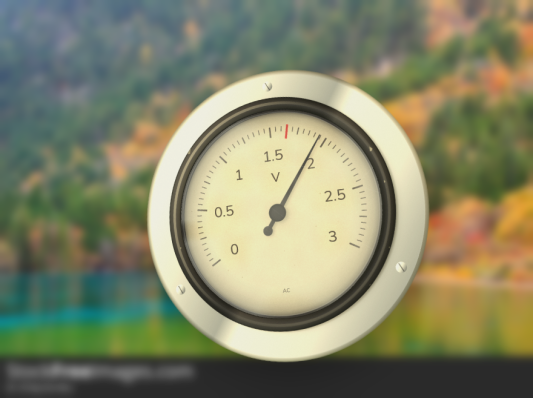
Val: 1.95
